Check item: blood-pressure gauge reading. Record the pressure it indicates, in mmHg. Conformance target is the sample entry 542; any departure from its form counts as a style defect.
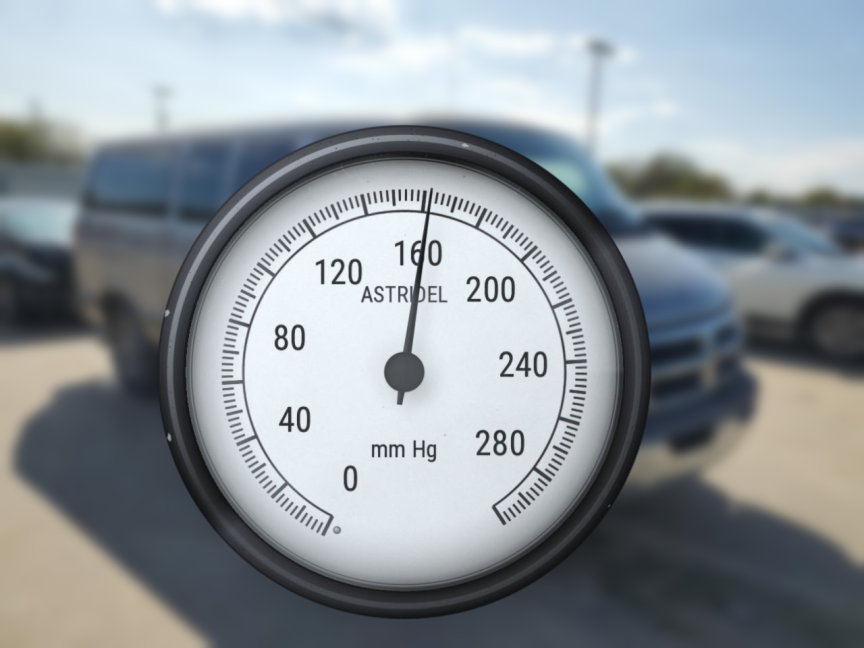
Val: 162
